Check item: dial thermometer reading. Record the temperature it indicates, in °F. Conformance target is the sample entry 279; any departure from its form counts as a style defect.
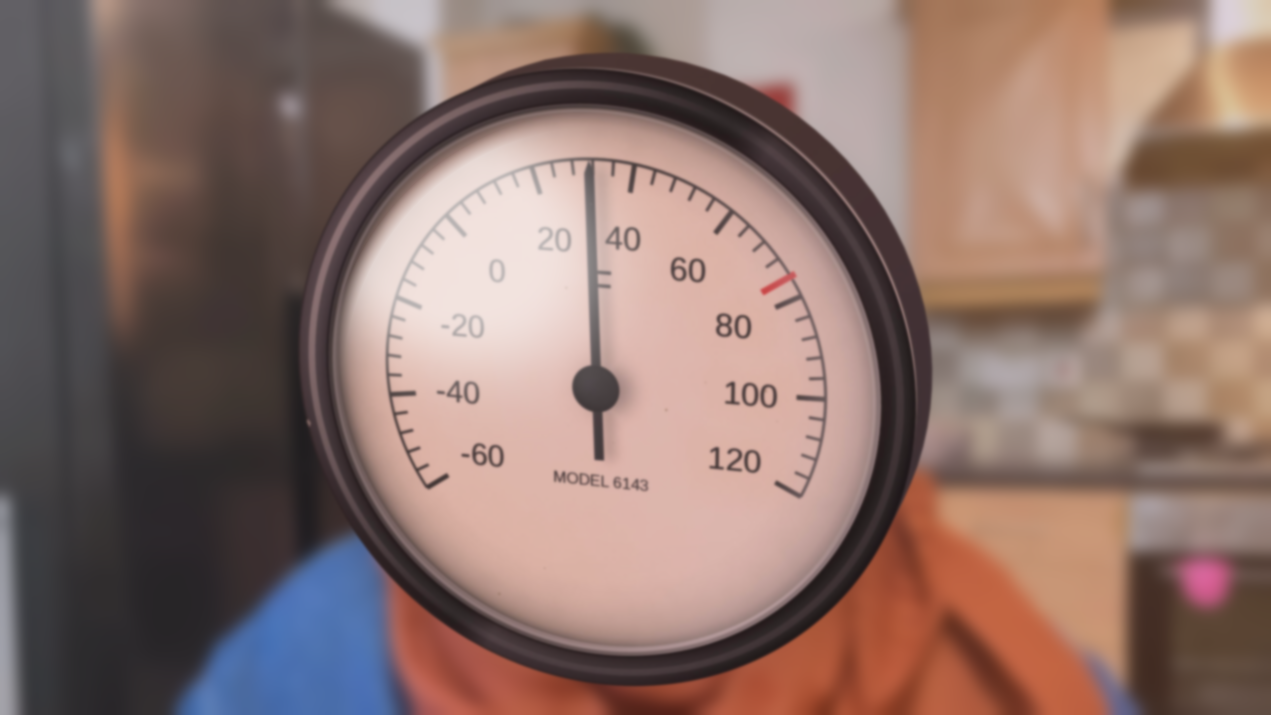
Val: 32
